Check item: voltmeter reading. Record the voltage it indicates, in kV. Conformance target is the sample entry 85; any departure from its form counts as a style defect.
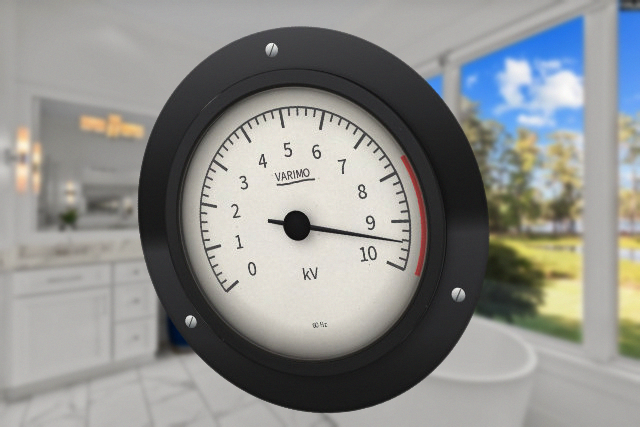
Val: 9.4
